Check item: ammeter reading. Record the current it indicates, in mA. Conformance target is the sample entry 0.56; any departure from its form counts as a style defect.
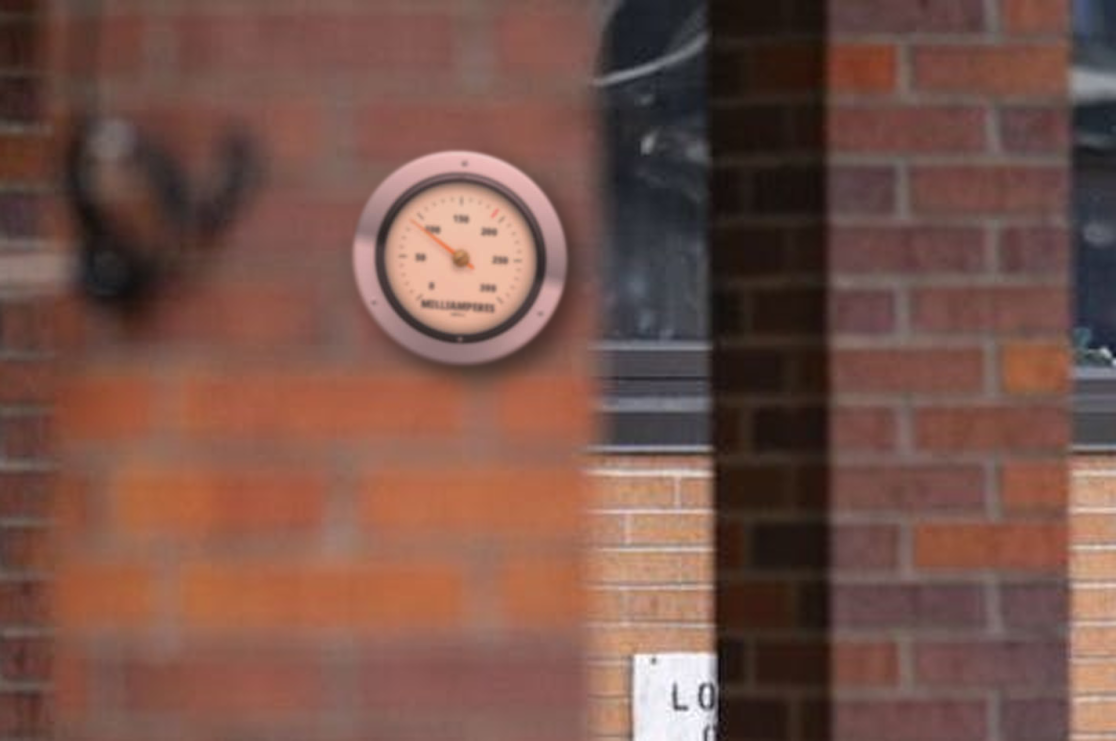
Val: 90
